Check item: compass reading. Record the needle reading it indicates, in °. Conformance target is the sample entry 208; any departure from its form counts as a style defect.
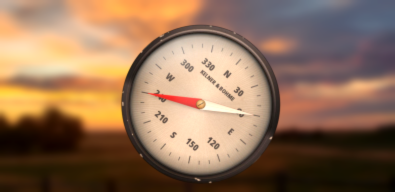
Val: 240
